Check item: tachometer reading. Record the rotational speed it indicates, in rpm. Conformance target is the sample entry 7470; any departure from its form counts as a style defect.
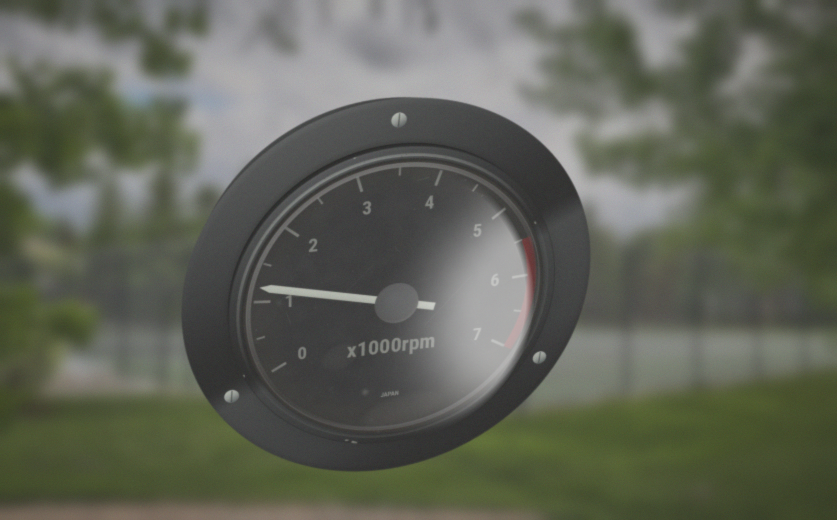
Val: 1250
